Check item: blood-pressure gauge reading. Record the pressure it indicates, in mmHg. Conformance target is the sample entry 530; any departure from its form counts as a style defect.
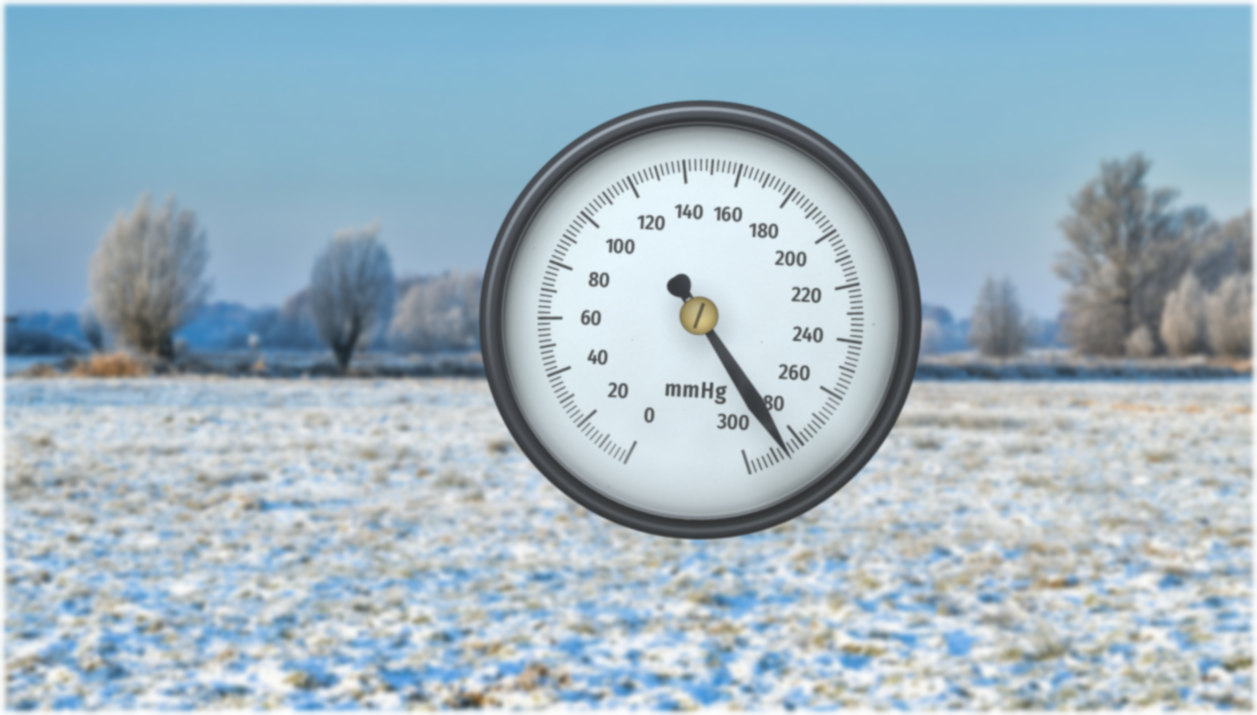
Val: 286
